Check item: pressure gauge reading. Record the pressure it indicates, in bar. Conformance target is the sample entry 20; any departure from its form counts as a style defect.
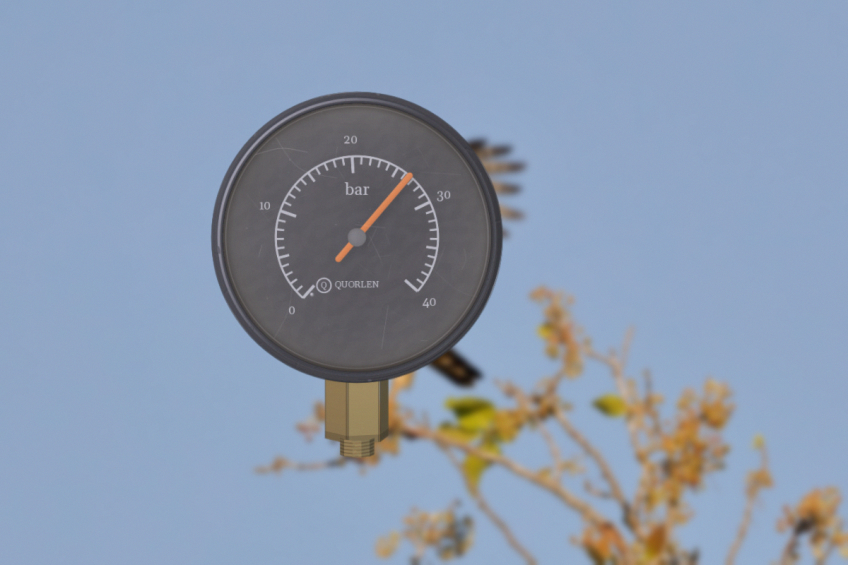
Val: 26.5
